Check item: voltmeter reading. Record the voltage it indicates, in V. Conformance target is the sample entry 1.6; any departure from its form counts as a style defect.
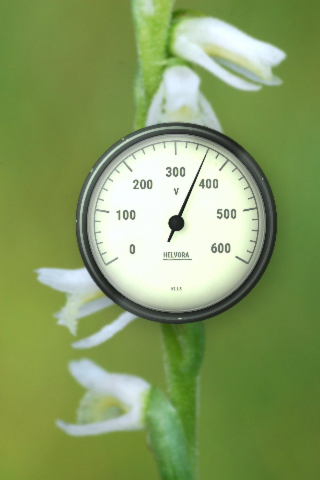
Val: 360
